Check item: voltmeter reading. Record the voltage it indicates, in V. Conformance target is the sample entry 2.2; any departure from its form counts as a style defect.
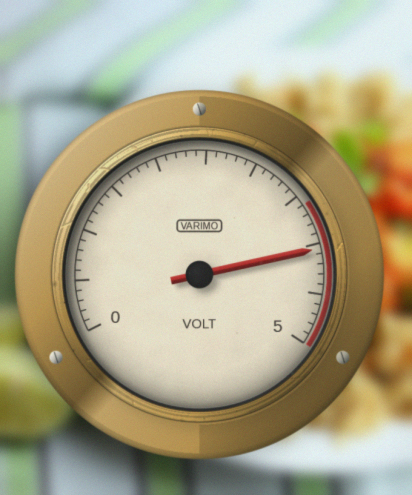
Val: 4.05
